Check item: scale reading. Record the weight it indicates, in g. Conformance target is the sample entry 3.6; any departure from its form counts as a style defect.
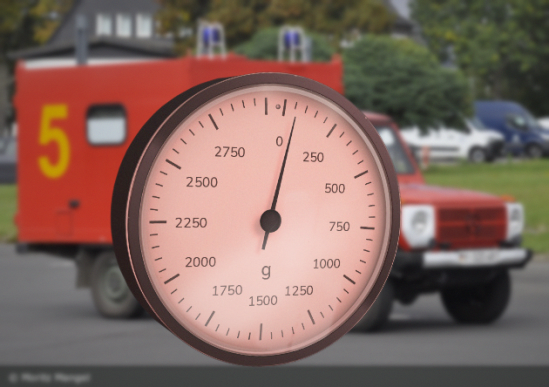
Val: 50
